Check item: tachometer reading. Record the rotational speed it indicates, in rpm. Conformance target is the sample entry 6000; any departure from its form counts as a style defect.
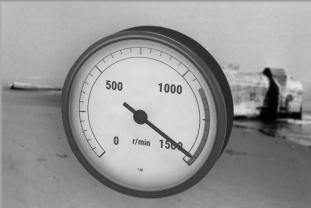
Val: 1450
